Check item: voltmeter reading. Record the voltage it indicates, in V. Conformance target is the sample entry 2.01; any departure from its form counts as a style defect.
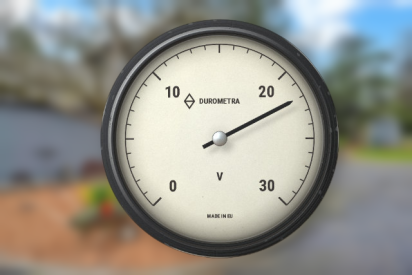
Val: 22
